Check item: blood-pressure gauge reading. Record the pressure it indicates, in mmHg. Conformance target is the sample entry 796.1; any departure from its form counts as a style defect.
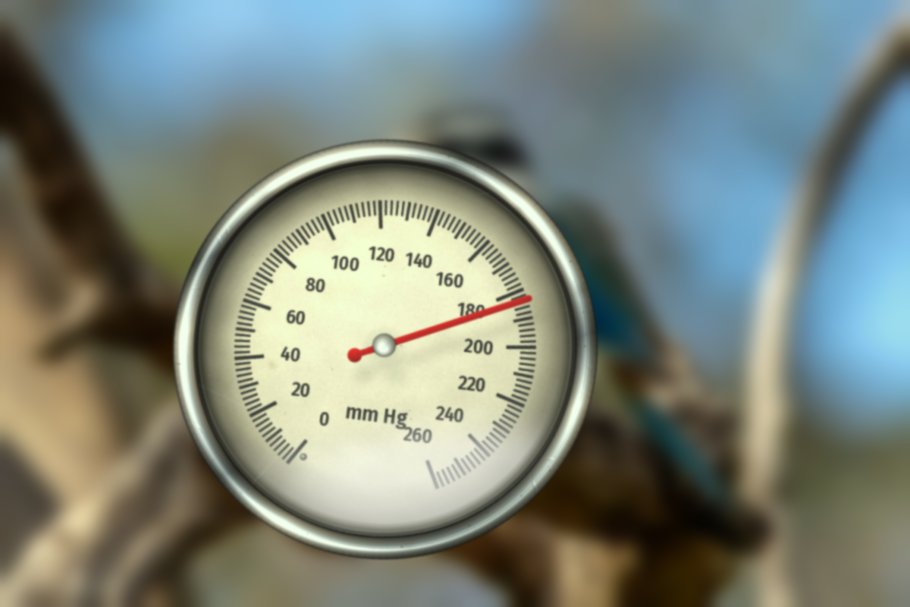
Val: 184
